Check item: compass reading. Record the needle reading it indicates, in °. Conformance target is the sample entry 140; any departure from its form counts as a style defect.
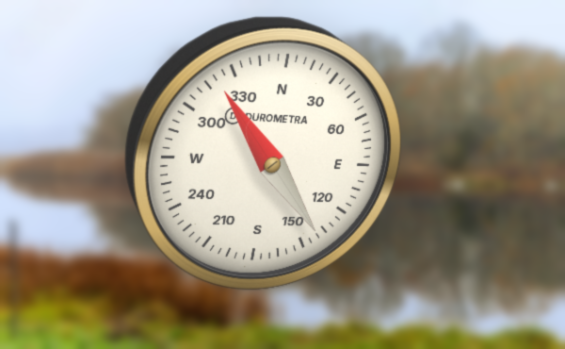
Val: 320
